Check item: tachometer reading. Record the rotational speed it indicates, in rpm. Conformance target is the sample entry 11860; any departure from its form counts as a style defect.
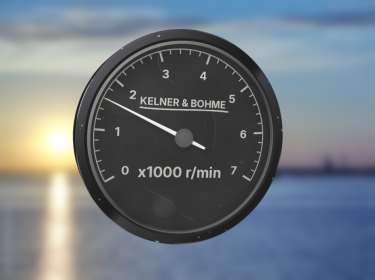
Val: 1600
